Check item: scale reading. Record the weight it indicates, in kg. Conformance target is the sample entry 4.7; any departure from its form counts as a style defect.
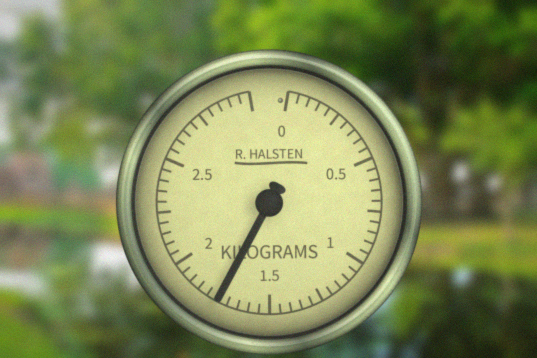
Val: 1.75
